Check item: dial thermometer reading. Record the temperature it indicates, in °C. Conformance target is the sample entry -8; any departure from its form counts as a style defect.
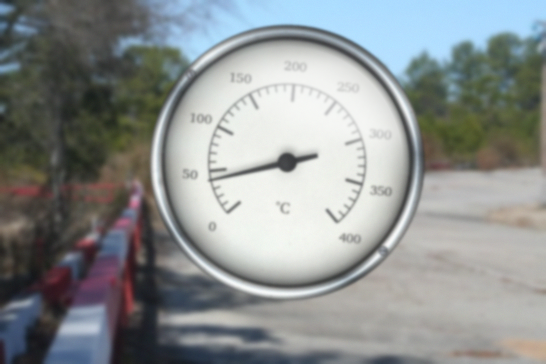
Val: 40
